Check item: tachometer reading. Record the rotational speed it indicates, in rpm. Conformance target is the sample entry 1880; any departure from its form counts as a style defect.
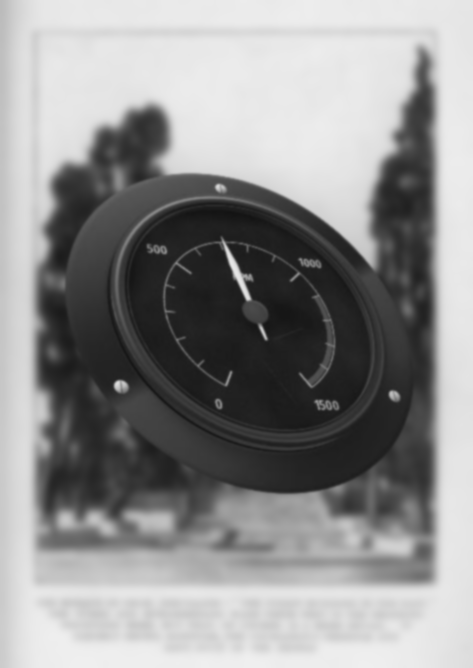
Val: 700
